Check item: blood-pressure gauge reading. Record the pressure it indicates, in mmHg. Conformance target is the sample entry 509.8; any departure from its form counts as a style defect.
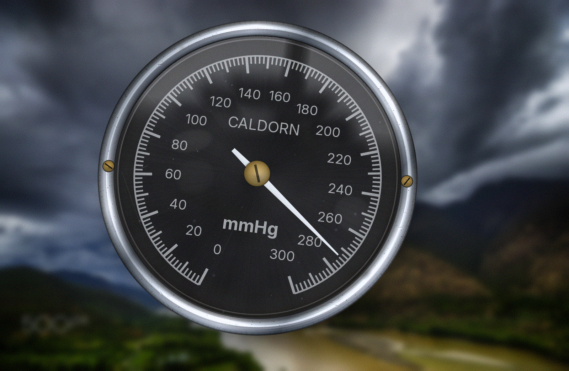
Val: 274
